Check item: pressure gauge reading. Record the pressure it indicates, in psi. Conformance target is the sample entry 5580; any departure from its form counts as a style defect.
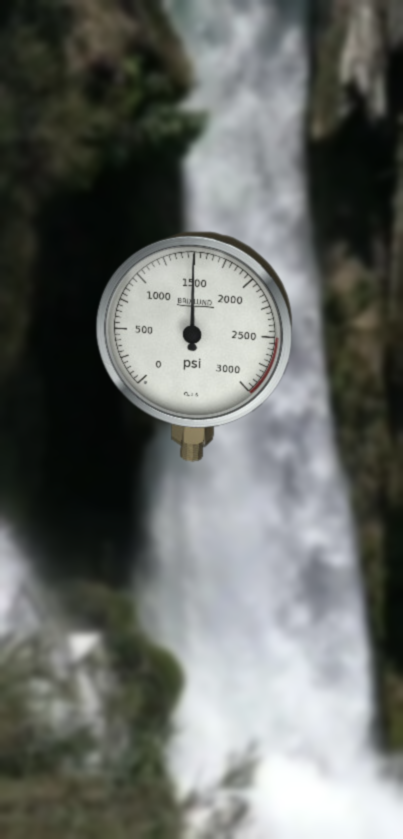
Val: 1500
